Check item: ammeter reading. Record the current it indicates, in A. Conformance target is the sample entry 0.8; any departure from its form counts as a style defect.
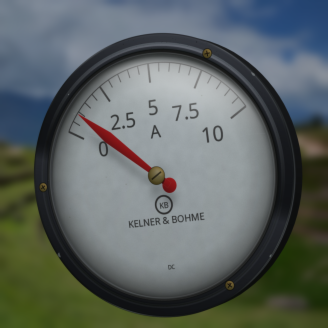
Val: 1
